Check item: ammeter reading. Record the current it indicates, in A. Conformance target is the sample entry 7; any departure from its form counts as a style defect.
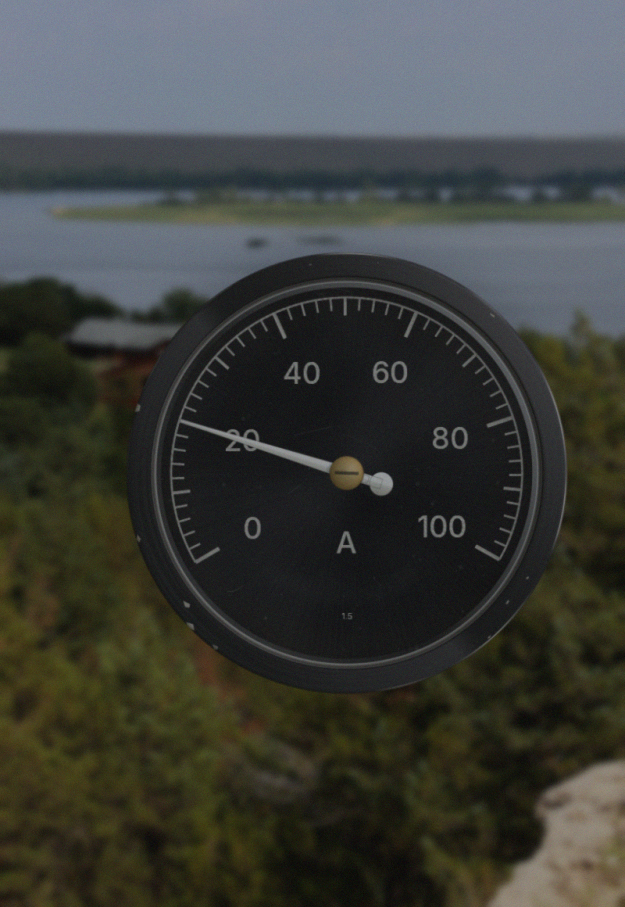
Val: 20
